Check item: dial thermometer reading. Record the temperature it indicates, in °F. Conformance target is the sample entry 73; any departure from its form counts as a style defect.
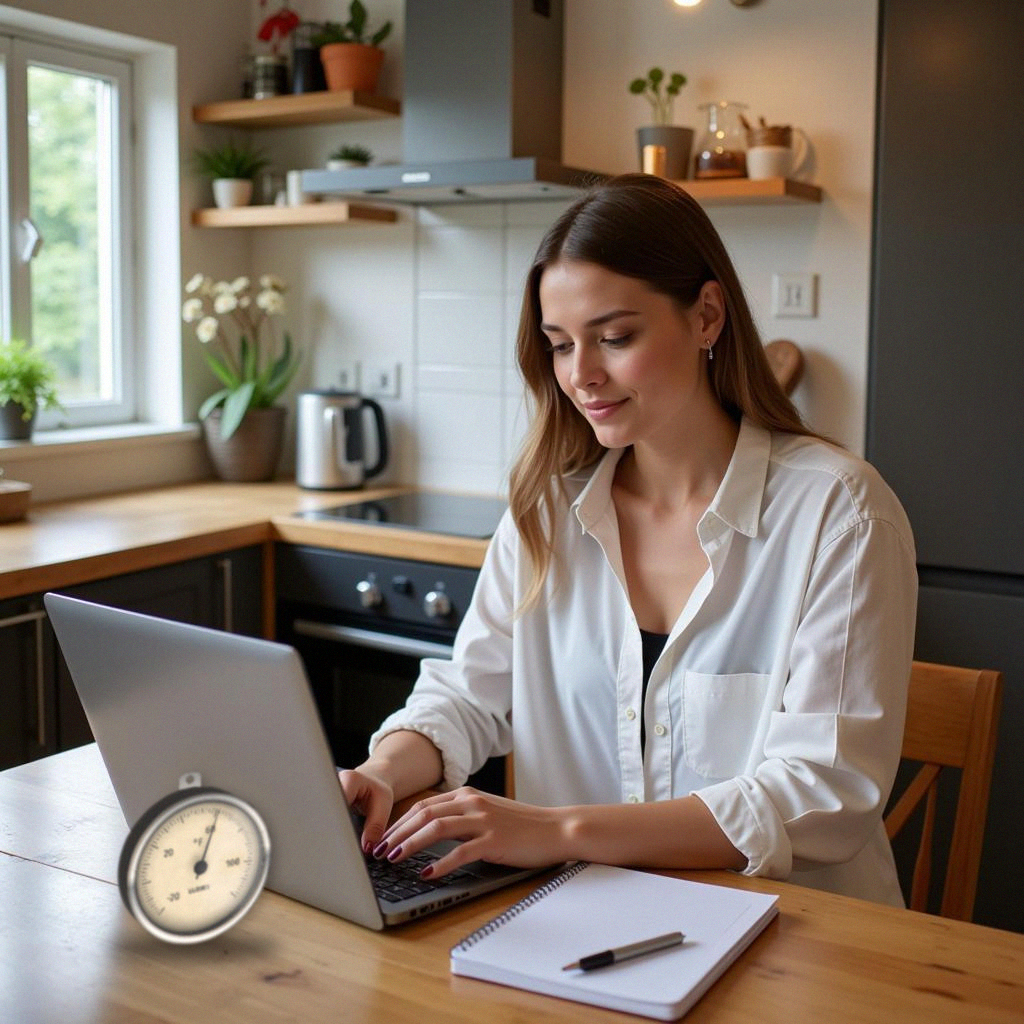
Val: 60
